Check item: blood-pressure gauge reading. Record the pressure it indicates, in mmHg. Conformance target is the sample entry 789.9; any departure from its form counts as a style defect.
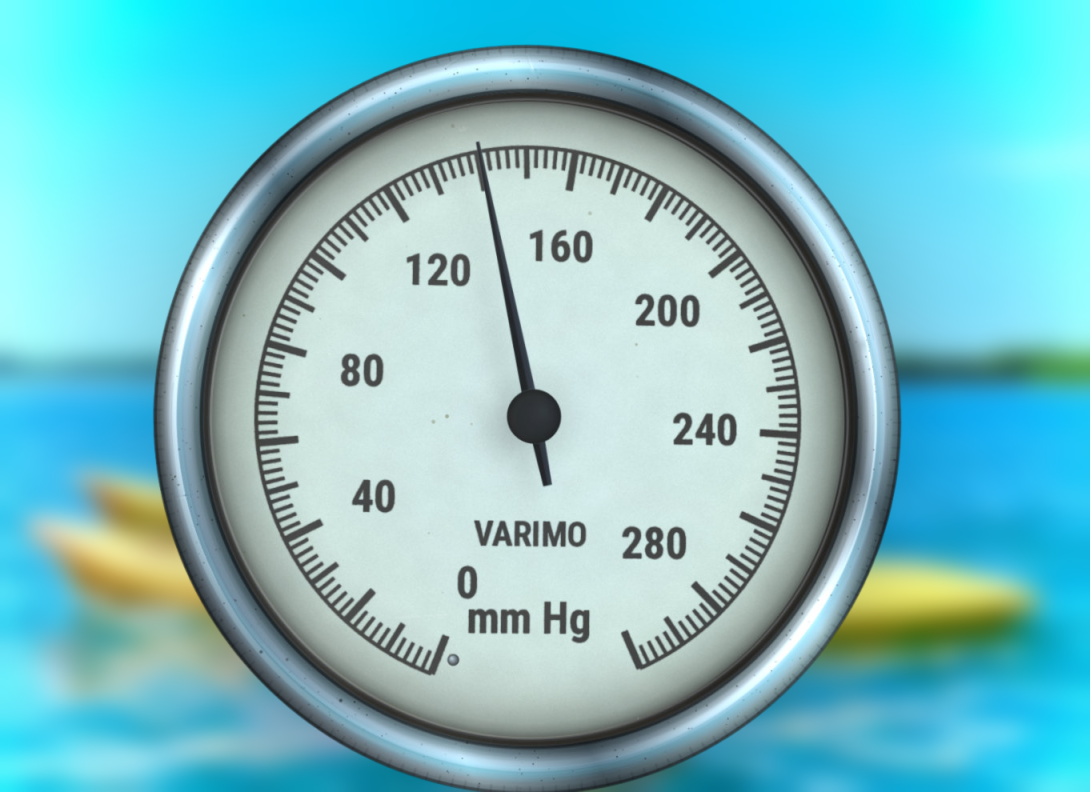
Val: 140
